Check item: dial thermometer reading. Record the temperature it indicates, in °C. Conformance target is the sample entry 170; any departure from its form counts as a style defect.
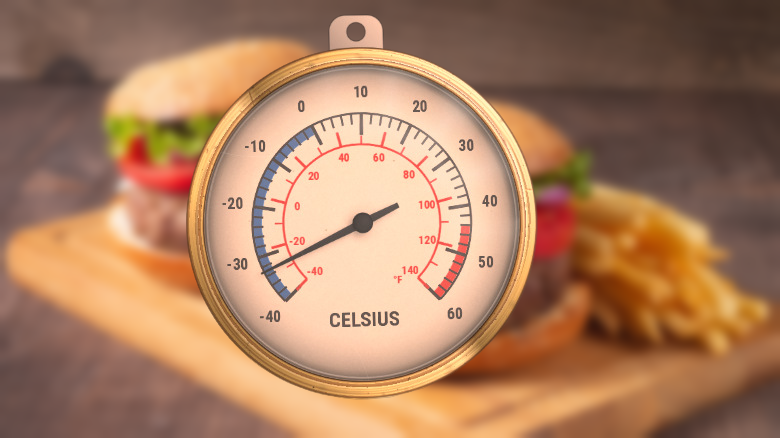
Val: -33
